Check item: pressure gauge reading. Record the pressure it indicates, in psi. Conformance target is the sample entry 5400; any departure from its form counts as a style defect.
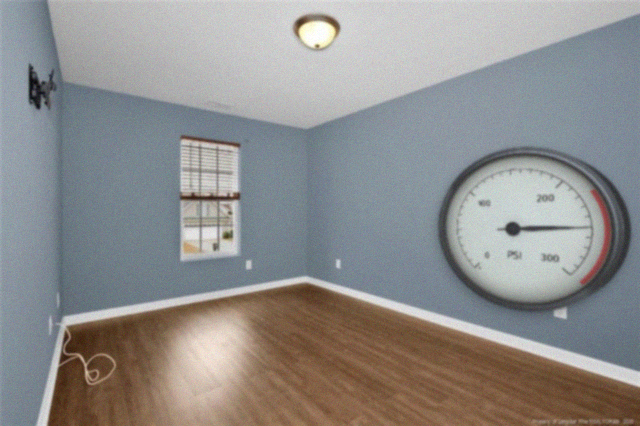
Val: 250
